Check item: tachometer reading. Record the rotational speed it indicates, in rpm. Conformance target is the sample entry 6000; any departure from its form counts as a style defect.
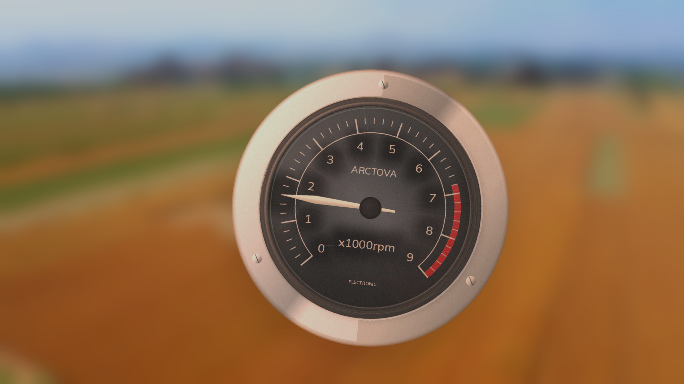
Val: 1600
